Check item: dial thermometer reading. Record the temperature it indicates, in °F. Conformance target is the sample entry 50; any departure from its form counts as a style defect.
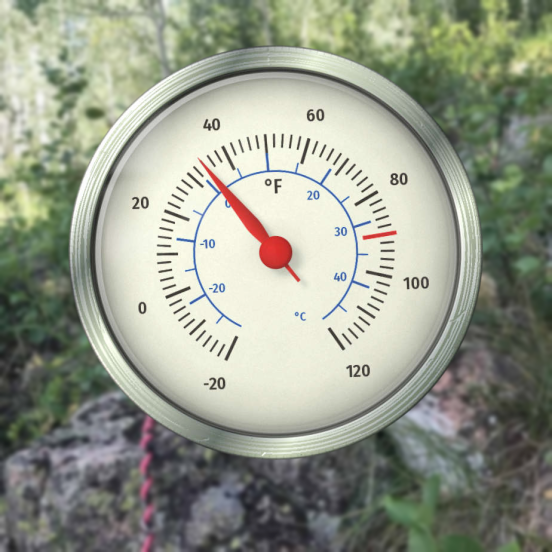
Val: 34
